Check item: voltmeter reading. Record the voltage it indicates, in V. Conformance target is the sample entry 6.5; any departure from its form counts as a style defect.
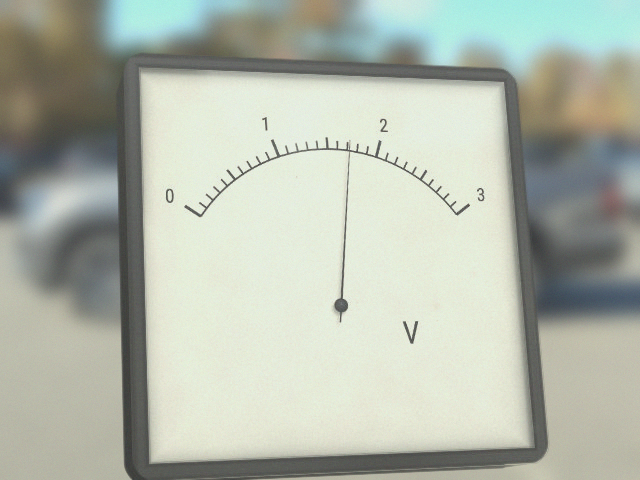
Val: 1.7
